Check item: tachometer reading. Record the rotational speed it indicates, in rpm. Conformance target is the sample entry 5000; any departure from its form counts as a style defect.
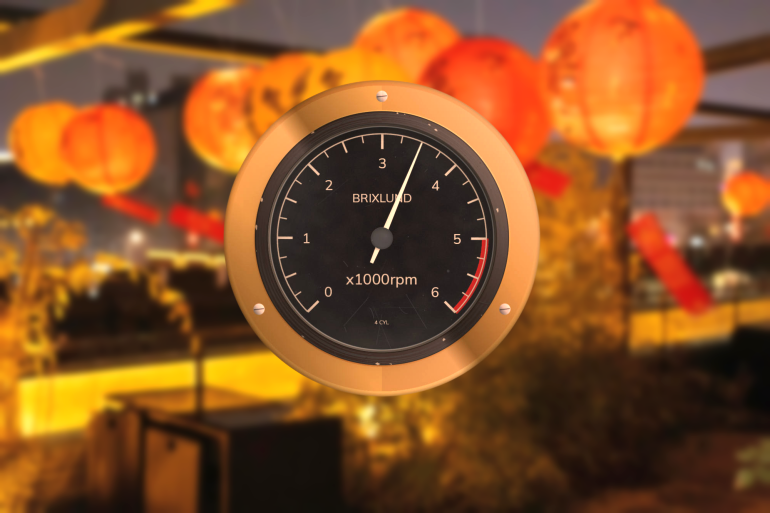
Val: 3500
